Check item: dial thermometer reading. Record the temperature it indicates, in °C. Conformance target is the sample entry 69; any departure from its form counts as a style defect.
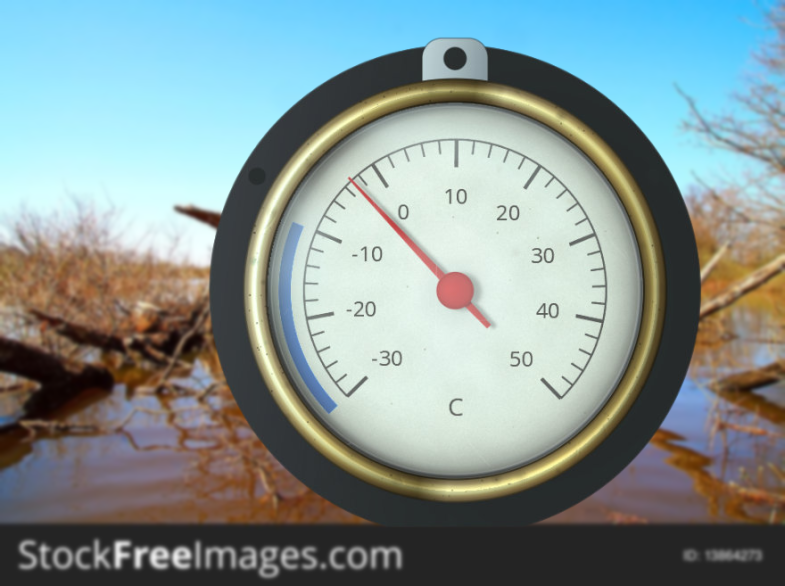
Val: -3
